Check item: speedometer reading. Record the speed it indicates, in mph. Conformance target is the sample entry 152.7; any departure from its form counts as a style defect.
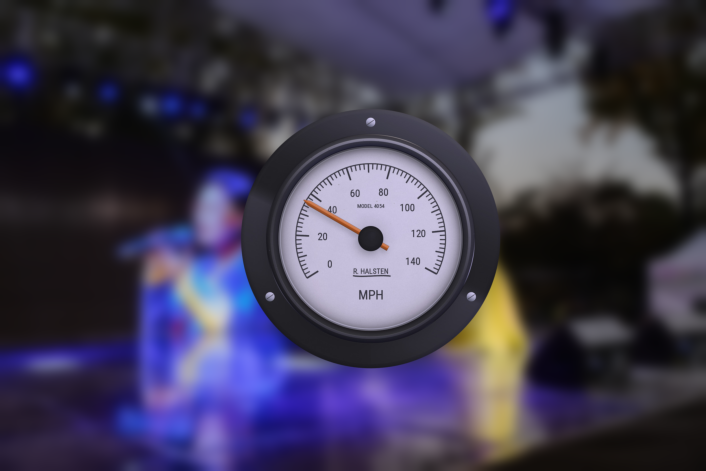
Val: 36
